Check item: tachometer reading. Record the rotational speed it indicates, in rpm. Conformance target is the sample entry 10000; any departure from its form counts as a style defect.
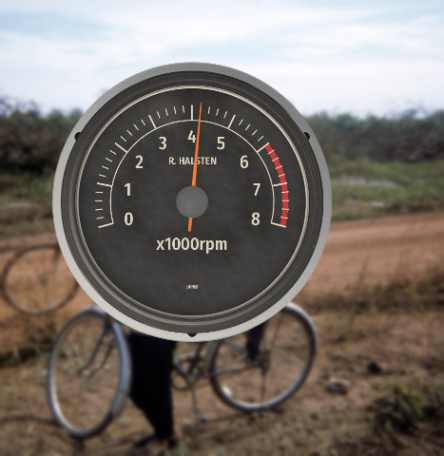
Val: 4200
